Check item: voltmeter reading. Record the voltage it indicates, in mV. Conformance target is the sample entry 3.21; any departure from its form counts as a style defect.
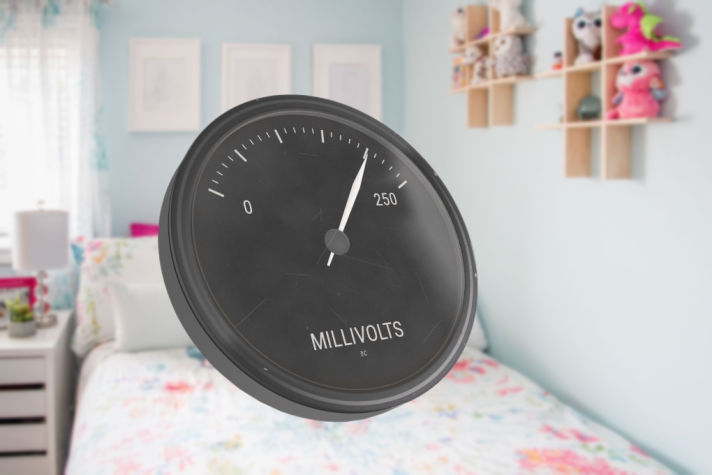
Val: 200
